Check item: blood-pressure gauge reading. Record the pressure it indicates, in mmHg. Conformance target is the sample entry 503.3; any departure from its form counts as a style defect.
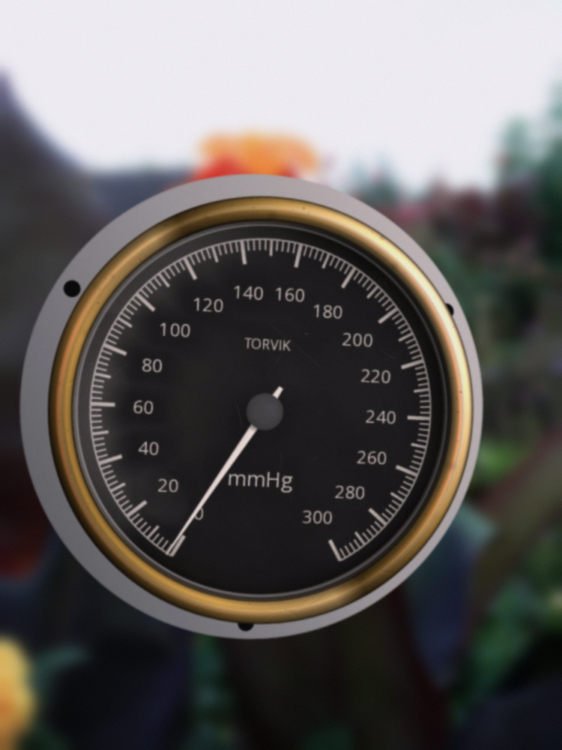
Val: 2
